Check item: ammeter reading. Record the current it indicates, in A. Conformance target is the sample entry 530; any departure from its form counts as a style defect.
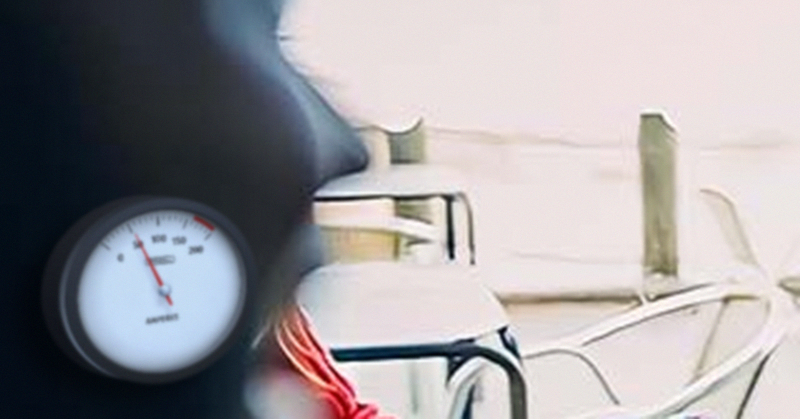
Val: 50
